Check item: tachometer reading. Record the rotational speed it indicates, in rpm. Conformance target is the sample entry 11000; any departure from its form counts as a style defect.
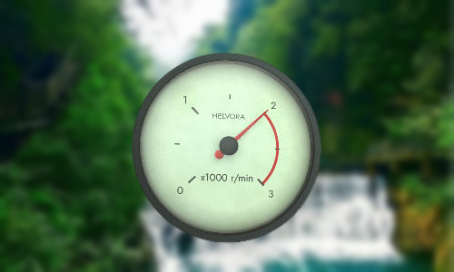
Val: 2000
